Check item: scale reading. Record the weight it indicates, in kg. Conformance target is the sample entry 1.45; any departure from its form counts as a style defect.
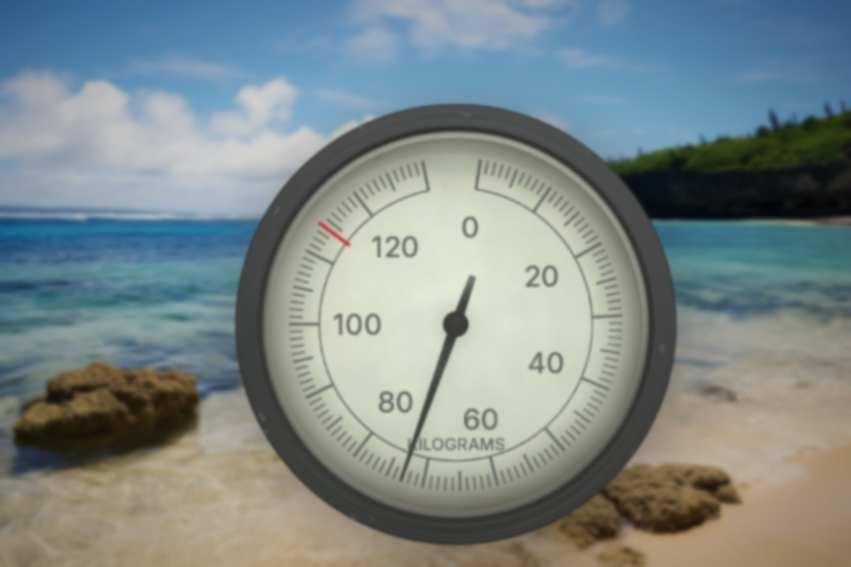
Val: 73
